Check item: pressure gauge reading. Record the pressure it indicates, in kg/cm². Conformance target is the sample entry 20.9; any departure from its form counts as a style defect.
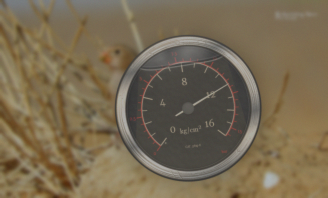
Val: 12
